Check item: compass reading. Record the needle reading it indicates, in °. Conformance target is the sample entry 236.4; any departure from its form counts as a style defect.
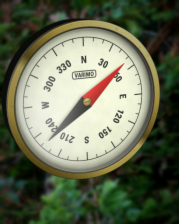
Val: 50
